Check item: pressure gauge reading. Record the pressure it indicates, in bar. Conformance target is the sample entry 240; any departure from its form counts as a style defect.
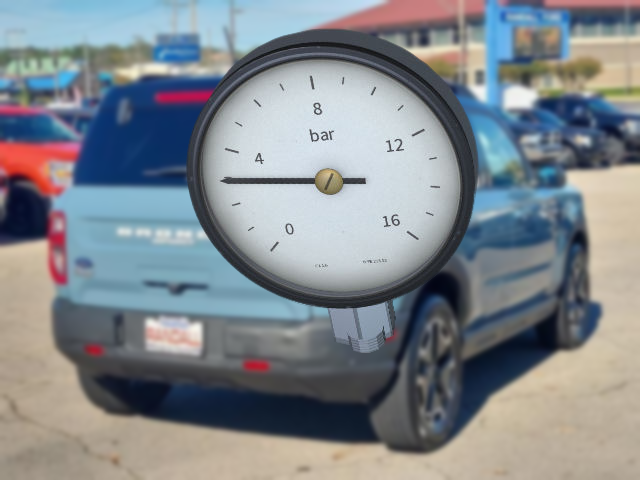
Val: 3
